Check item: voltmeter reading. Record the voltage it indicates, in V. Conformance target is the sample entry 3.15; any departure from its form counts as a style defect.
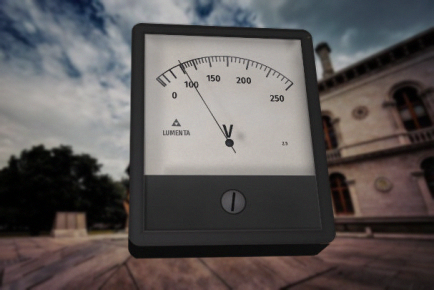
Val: 100
